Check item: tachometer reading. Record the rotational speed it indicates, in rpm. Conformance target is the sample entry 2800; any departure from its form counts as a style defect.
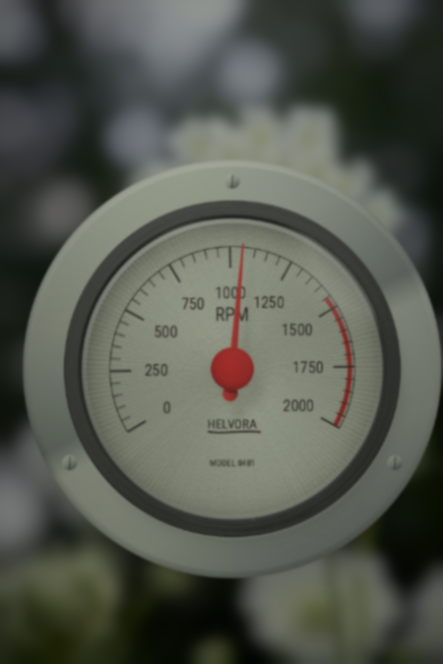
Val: 1050
